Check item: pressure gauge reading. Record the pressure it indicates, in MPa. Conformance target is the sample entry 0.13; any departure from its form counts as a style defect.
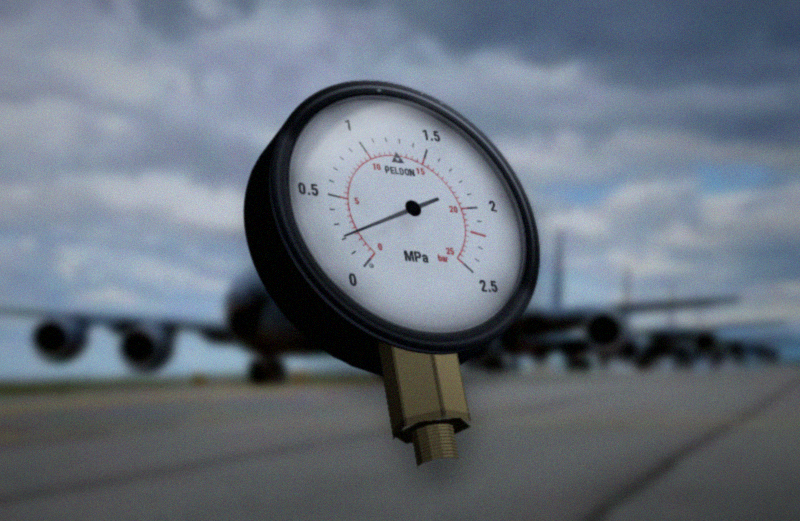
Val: 0.2
